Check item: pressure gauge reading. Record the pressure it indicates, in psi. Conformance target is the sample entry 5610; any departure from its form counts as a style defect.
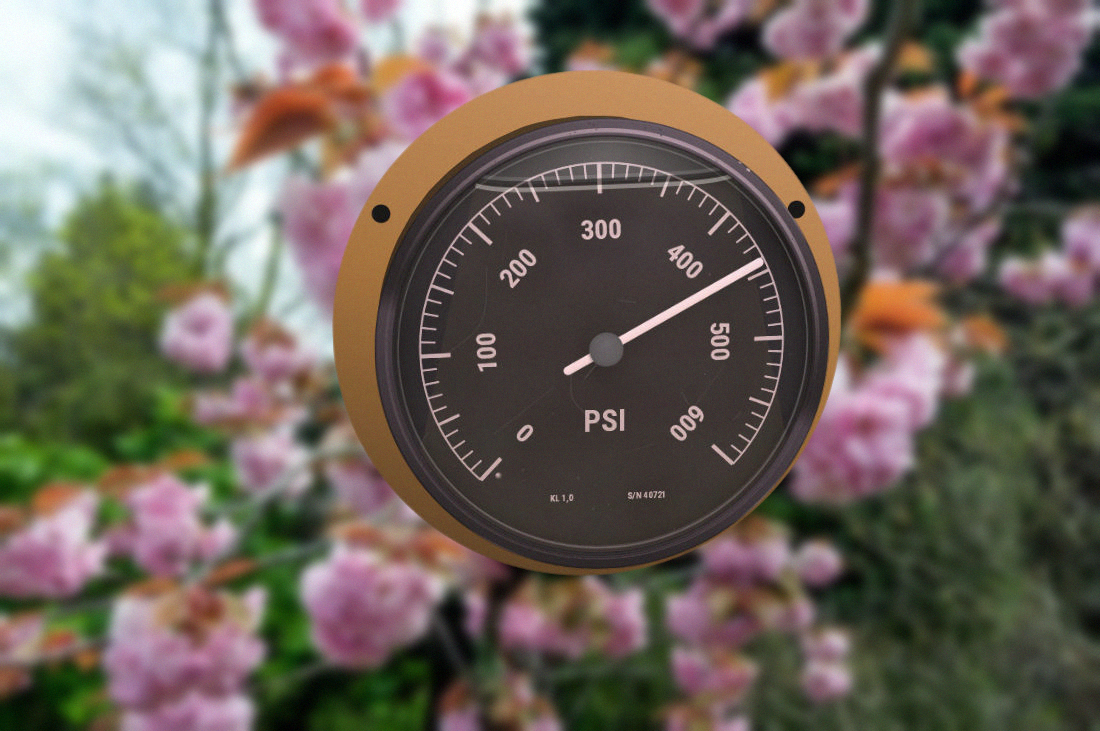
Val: 440
